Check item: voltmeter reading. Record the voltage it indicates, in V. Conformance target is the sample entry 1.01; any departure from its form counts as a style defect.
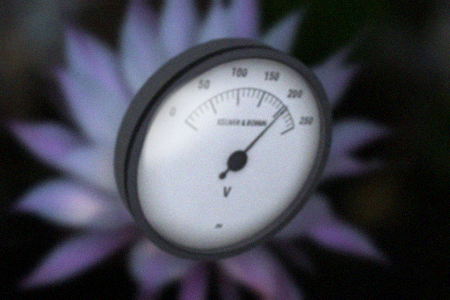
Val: 200
